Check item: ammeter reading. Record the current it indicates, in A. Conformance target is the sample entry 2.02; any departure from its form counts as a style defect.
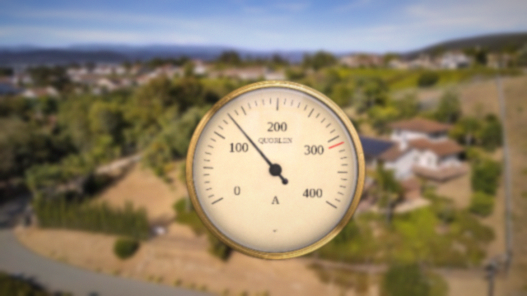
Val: 130
